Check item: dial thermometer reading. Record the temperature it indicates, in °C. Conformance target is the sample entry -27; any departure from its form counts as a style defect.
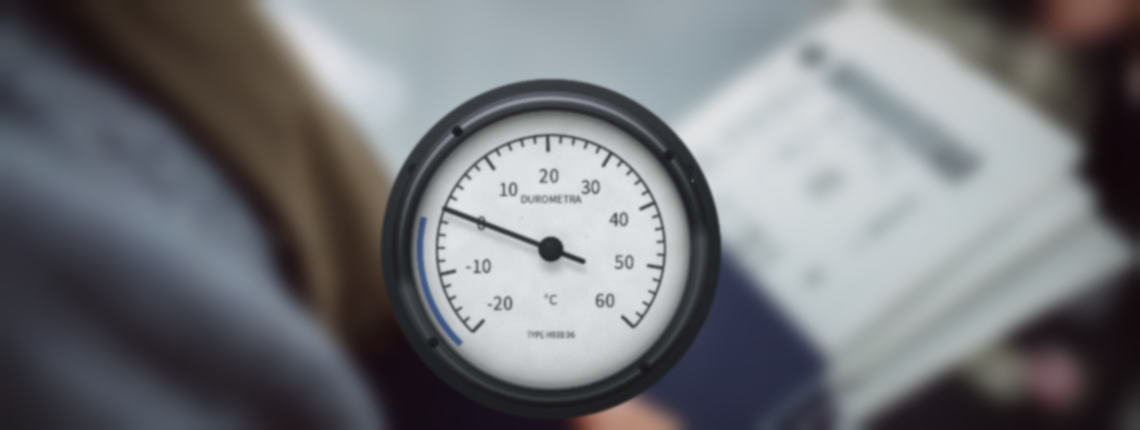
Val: 0
